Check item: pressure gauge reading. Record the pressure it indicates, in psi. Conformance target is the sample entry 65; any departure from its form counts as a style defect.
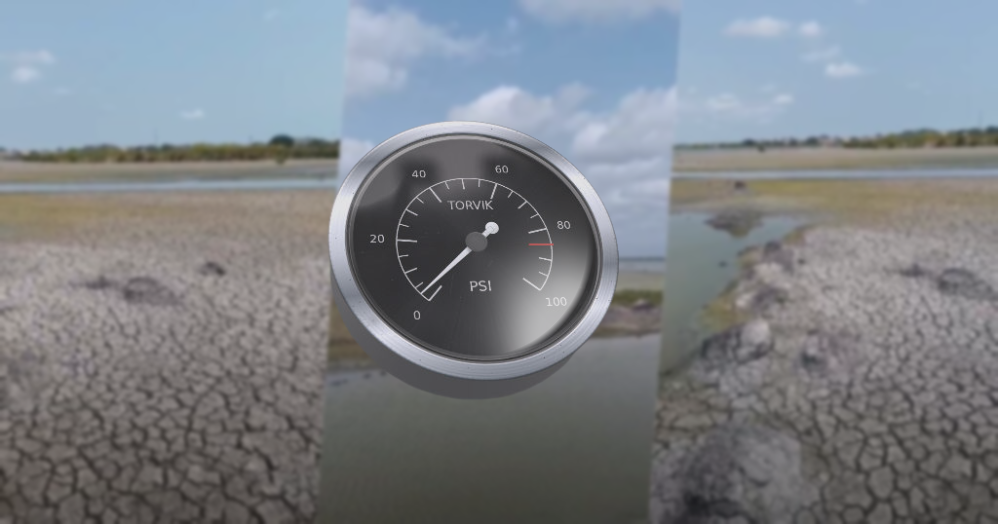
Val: 2.5
